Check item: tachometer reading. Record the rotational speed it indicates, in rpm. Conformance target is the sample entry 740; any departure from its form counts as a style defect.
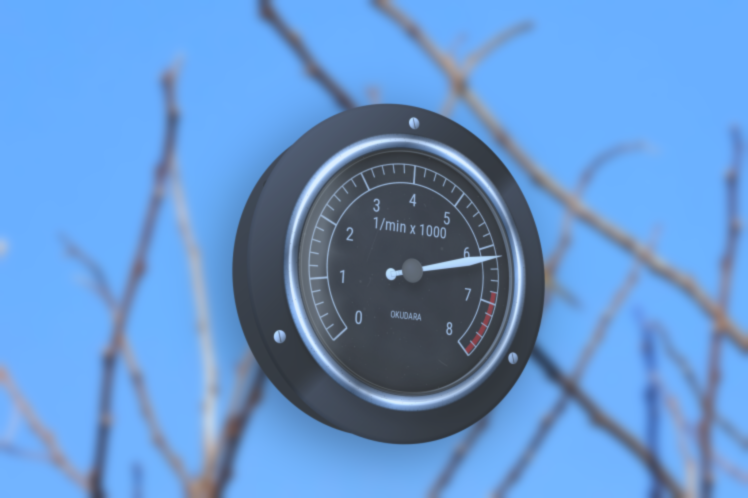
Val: 6200
